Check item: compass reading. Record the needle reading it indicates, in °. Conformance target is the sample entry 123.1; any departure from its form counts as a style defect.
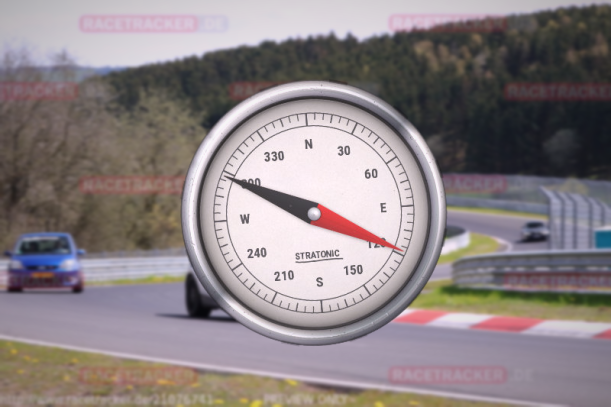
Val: 117.5
